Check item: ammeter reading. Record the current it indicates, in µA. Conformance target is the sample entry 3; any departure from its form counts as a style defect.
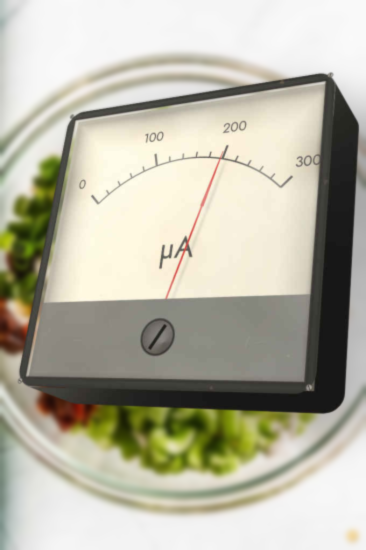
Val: 200
